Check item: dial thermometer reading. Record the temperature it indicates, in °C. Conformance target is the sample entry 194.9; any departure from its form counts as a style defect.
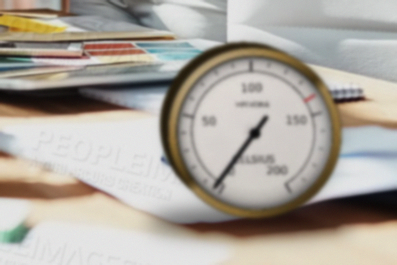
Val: 5
